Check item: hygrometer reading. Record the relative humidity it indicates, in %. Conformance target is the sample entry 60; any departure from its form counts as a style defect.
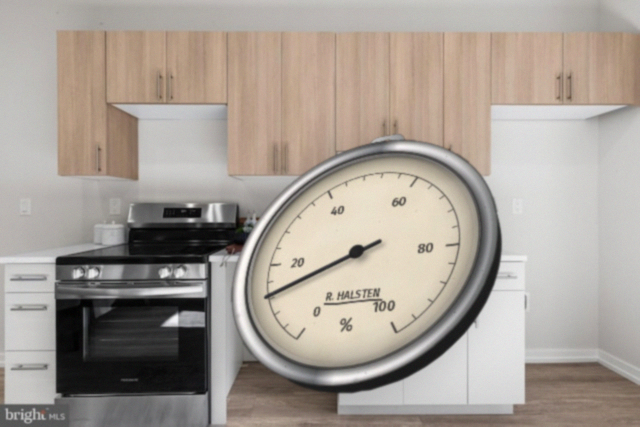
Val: 12
